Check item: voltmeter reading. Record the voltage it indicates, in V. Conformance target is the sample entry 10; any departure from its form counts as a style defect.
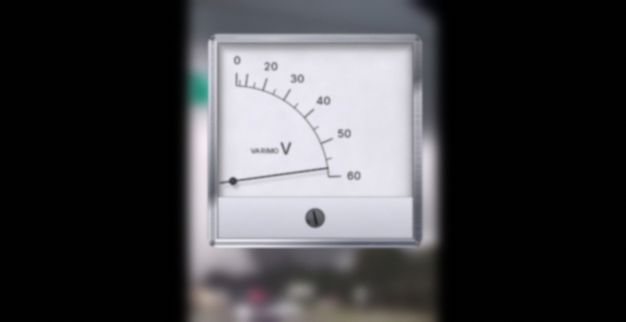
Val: 57.5
